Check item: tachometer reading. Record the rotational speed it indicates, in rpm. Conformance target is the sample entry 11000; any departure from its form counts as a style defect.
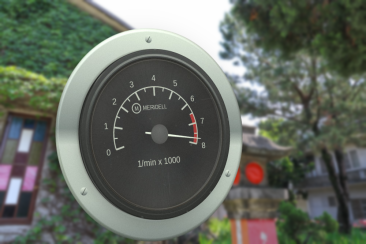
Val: 7750
